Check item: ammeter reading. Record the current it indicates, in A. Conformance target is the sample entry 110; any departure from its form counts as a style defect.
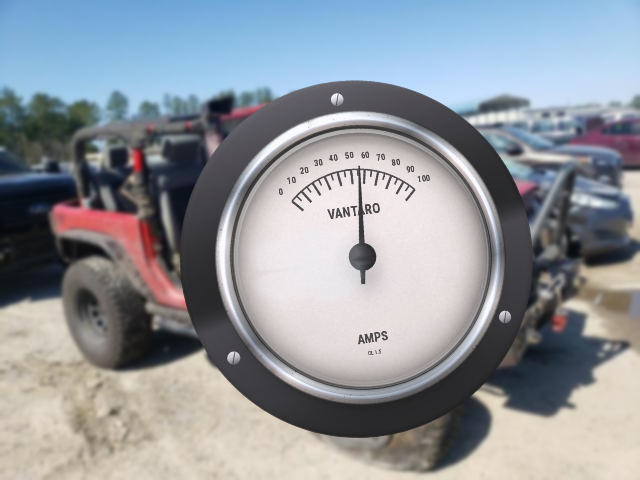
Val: 55
